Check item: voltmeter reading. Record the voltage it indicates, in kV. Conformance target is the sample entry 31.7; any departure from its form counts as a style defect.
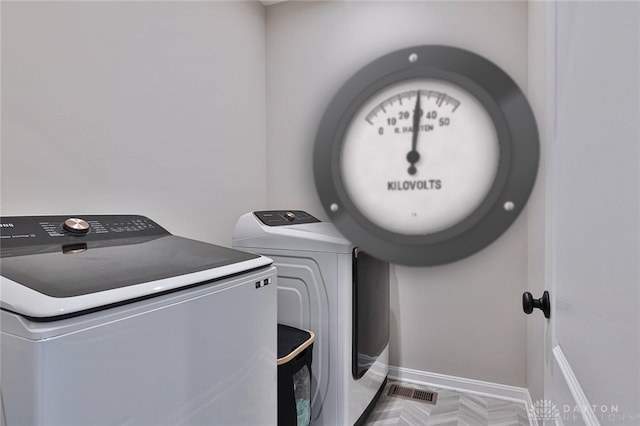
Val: 30
